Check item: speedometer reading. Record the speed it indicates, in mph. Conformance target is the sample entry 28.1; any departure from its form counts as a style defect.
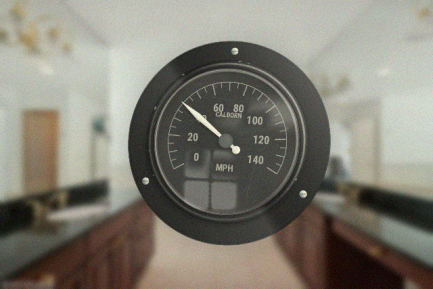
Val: 40
